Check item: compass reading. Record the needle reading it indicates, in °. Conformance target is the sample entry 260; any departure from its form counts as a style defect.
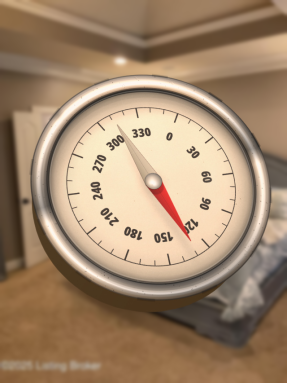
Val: 130
